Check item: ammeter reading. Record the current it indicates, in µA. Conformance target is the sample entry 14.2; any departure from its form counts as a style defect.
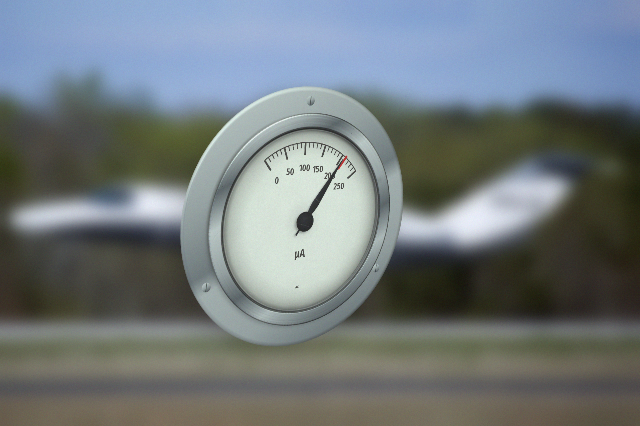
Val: 200
